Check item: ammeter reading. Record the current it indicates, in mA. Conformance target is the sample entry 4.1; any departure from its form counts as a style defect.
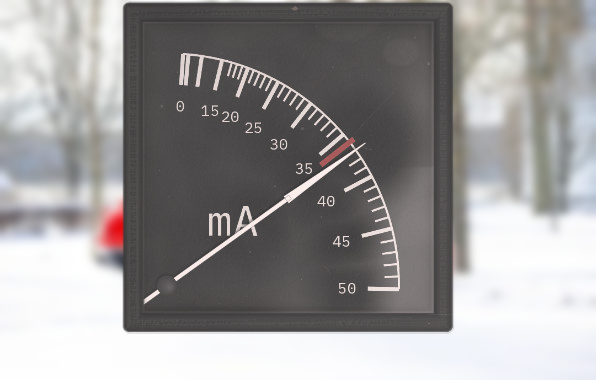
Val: 37
